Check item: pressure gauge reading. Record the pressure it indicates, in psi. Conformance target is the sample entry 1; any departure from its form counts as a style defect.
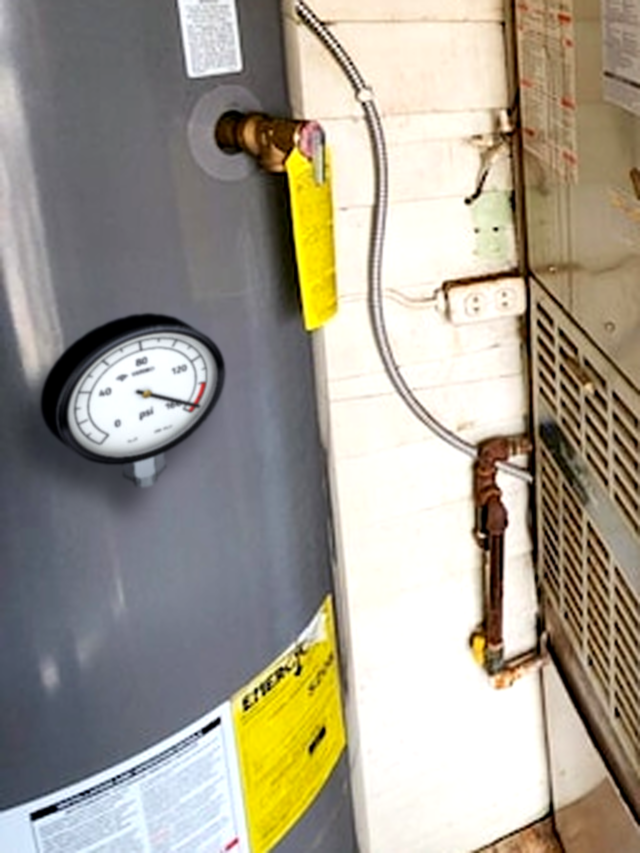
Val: 155
